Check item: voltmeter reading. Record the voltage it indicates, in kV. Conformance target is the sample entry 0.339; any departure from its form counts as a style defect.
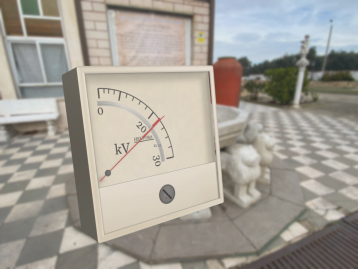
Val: 22
